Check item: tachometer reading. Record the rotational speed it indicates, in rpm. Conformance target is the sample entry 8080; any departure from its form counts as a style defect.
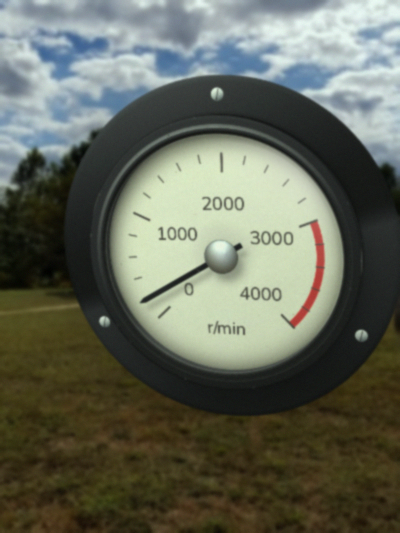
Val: 200
